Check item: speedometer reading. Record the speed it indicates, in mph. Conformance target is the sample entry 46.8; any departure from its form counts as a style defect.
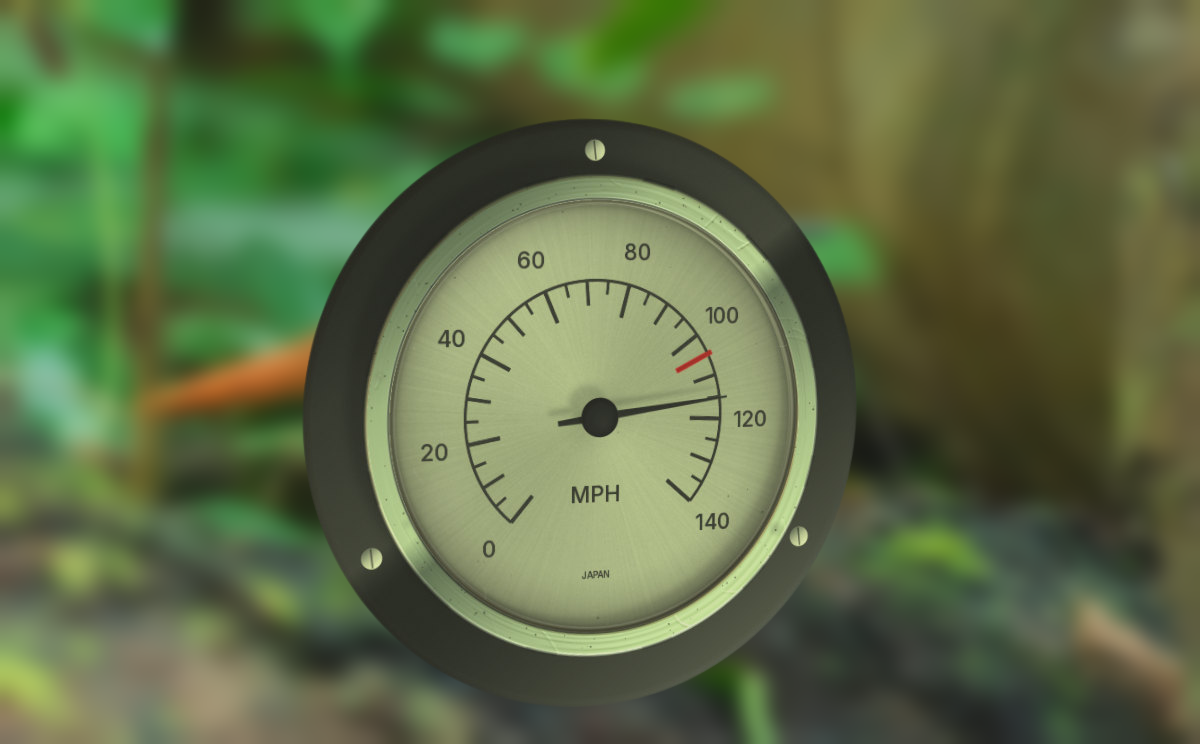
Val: 115
